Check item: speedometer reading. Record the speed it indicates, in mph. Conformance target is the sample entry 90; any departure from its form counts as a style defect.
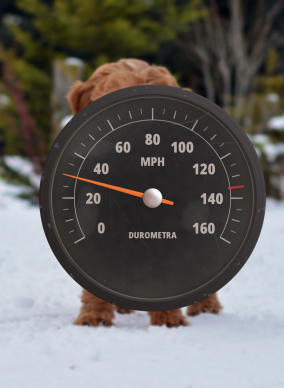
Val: 30
